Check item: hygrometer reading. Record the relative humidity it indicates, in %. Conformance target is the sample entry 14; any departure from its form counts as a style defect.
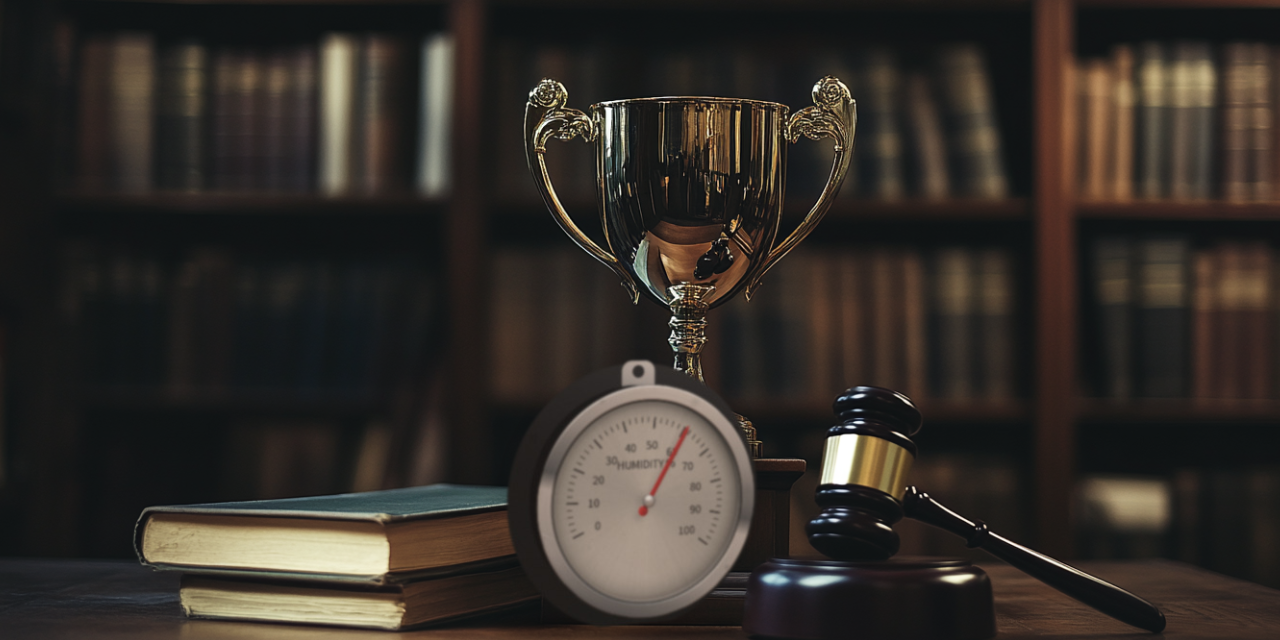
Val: 60
